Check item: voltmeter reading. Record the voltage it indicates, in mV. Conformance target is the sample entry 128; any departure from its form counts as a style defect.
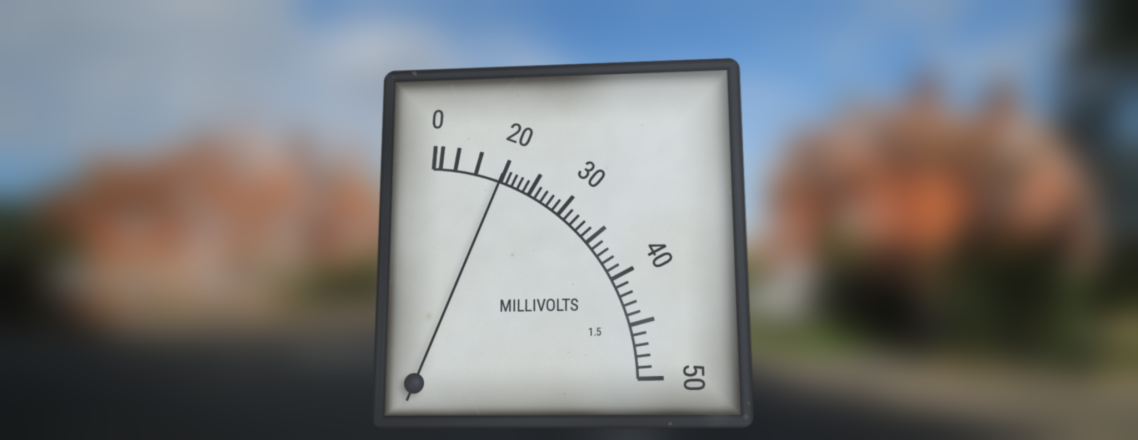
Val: 20
